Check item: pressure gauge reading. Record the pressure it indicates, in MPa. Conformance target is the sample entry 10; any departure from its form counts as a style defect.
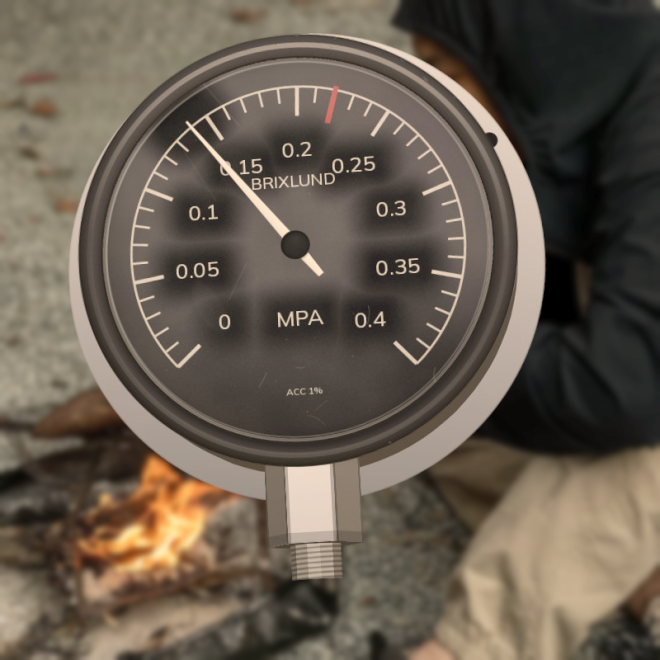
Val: 0.14
